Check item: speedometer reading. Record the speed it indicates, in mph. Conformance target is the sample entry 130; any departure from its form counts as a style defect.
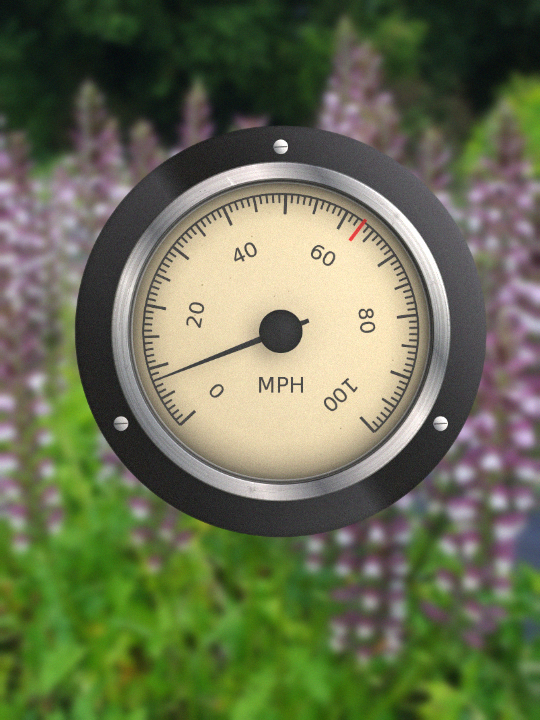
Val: 8
